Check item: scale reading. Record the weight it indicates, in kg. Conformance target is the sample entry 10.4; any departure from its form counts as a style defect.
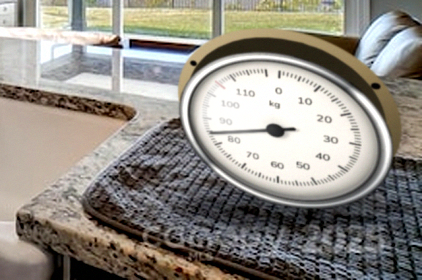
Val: 85
